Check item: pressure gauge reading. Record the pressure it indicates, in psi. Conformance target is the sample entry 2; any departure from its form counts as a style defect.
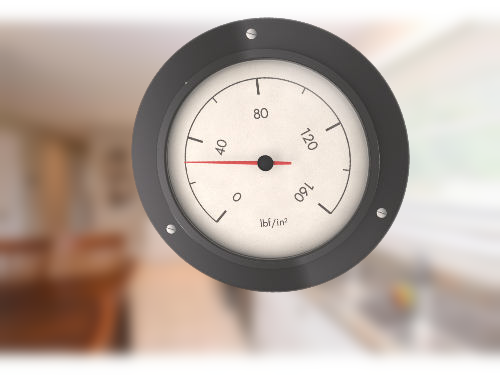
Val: 30
